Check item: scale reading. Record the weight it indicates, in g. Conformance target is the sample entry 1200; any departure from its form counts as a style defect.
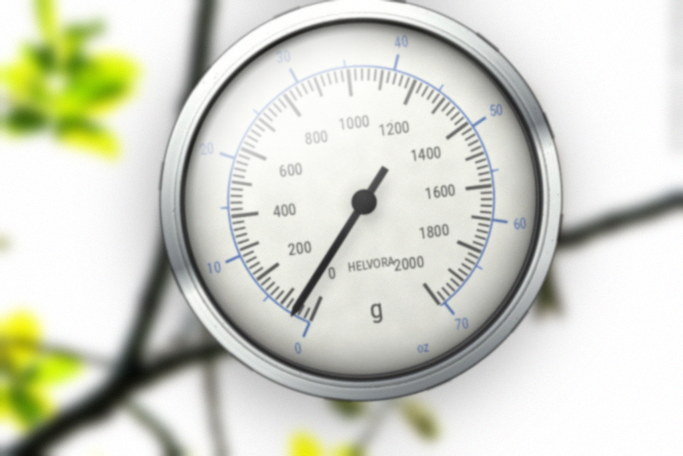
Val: 60
